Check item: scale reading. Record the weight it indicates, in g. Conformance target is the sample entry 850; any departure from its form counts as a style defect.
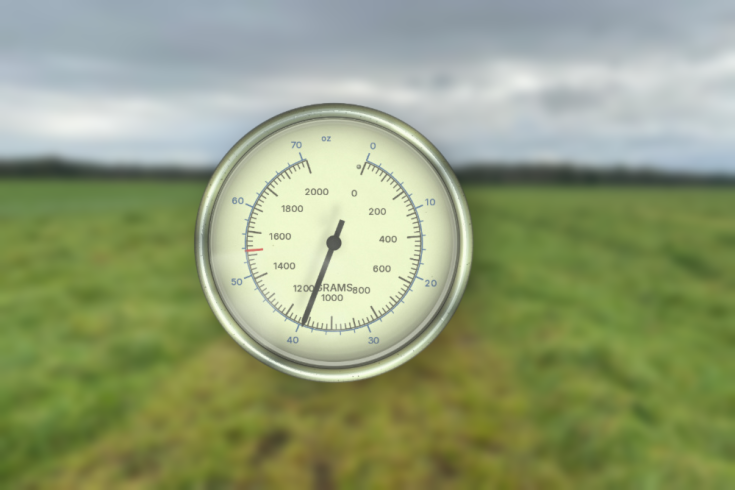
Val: 1120
